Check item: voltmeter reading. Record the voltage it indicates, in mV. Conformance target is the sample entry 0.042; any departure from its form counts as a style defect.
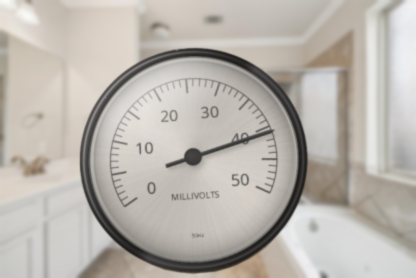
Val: 41
